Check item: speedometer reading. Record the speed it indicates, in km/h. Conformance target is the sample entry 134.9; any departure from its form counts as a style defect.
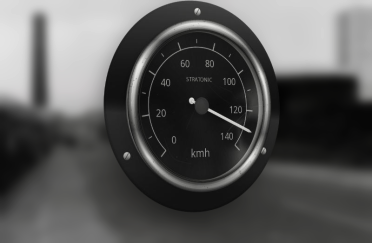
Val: 130
